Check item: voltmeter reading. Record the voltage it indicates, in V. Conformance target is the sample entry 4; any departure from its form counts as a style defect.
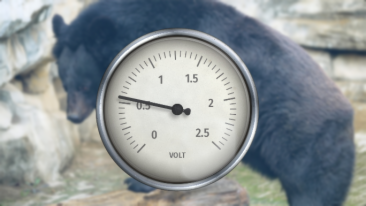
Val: 0.55
